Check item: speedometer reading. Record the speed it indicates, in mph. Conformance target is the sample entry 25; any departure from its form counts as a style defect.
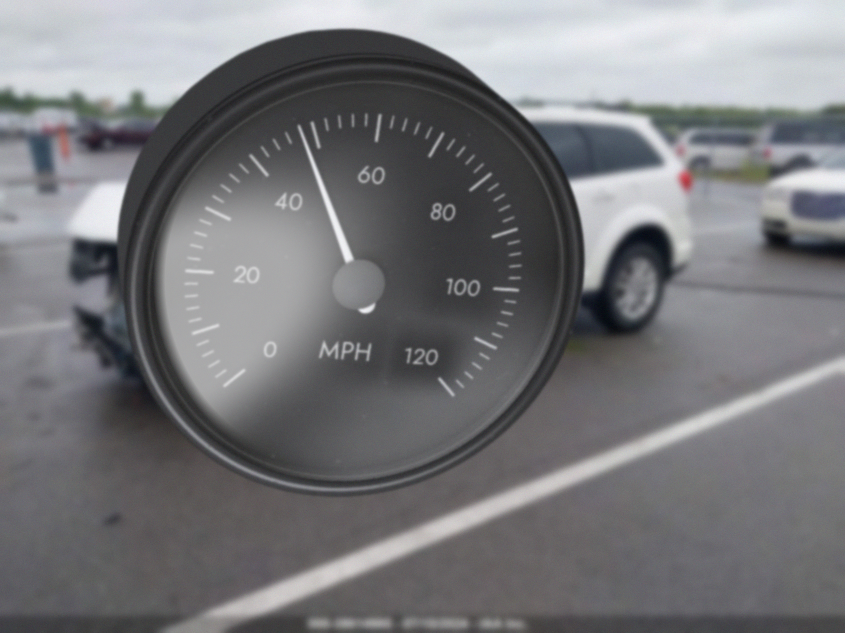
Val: 48
